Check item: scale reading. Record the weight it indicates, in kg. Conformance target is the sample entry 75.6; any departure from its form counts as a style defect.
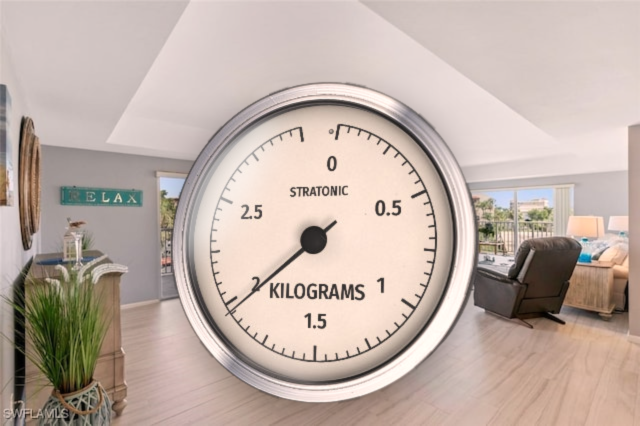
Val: 1.95
